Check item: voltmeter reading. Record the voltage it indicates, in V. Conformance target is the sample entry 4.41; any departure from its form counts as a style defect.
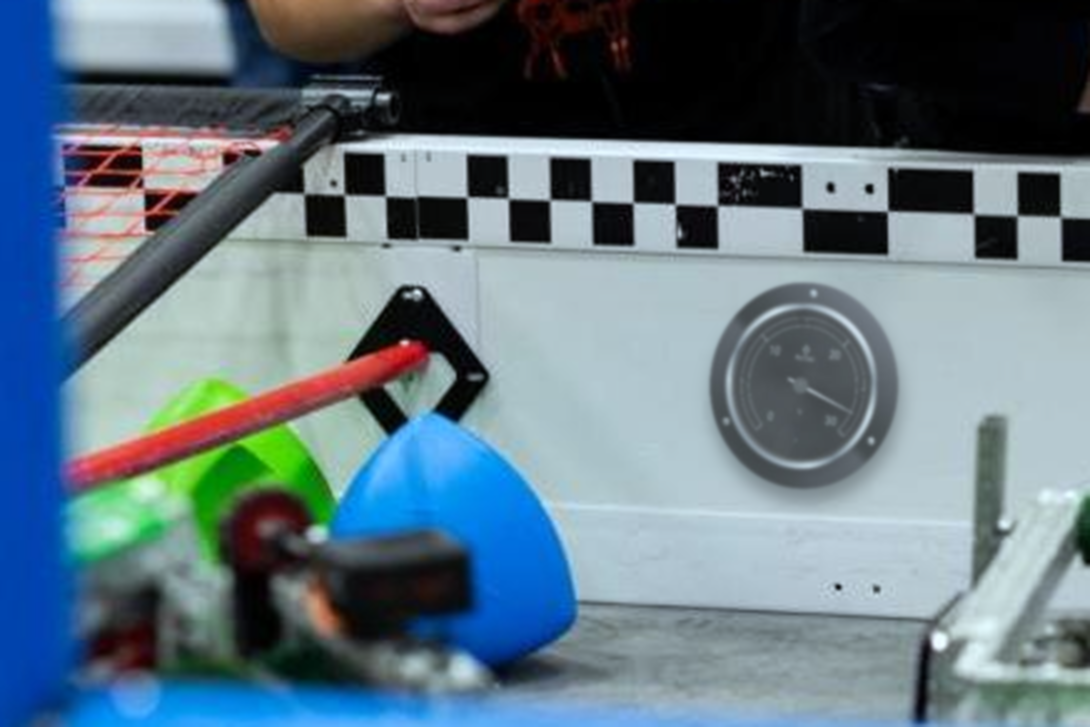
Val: 27.5
